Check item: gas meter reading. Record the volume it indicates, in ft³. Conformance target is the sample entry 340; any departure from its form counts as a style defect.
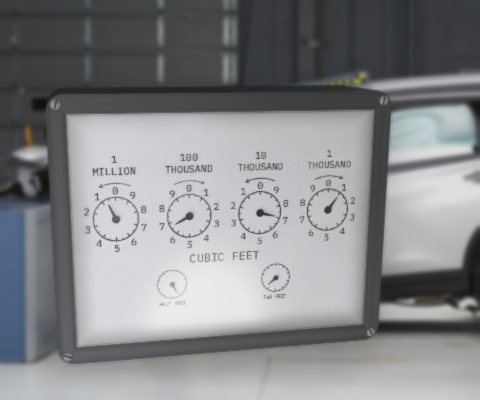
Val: 67100
